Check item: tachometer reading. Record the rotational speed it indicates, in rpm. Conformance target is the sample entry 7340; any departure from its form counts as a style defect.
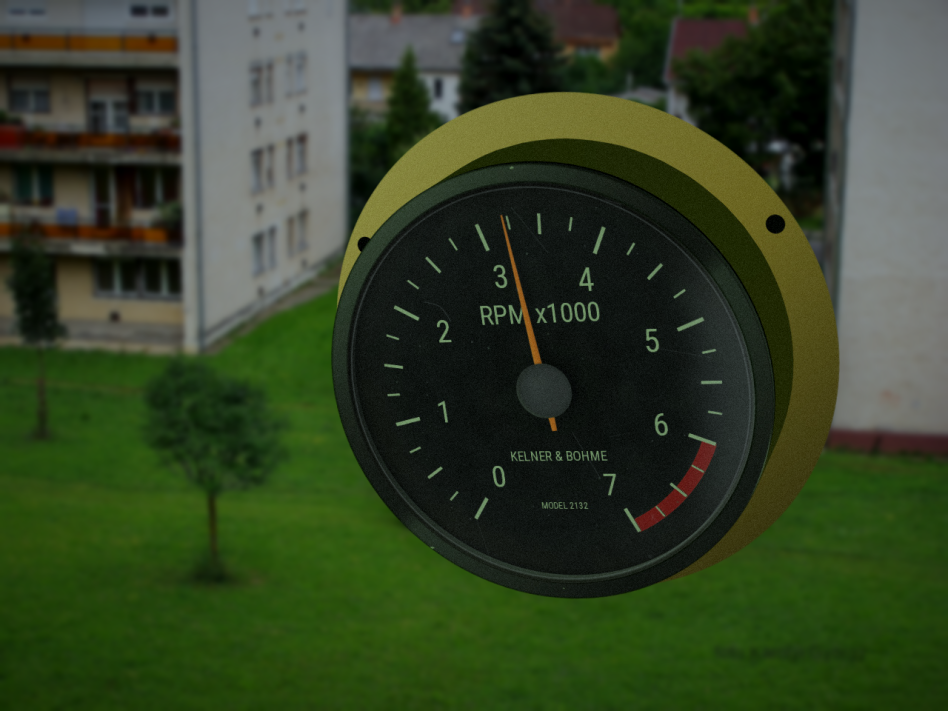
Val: 3250
